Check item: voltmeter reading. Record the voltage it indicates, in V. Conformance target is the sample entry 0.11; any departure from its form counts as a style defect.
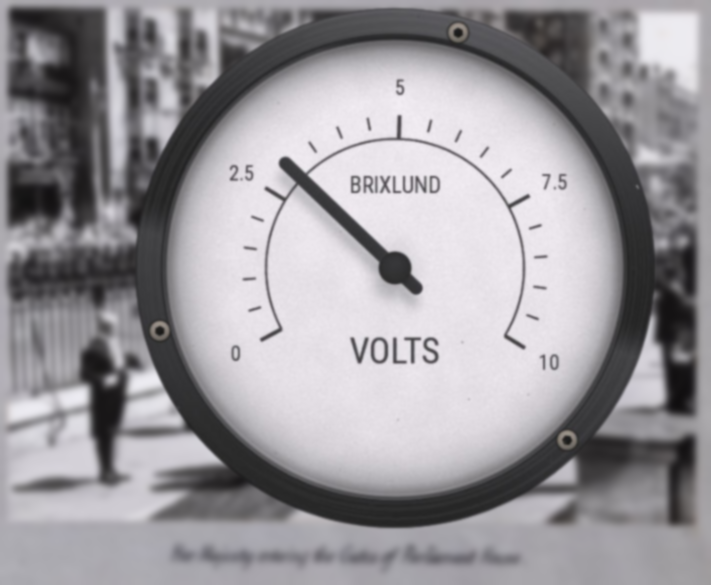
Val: 3
